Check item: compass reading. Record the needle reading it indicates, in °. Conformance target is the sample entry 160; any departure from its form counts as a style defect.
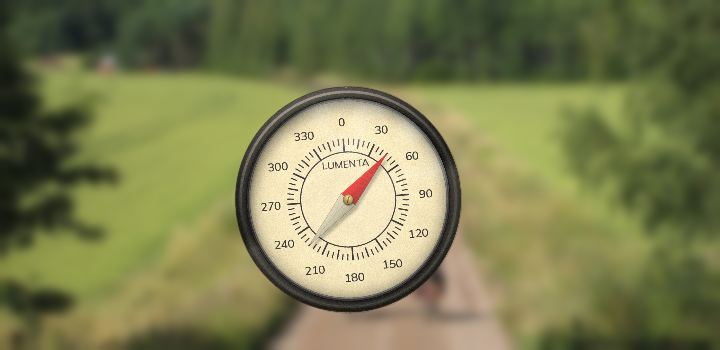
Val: 45
